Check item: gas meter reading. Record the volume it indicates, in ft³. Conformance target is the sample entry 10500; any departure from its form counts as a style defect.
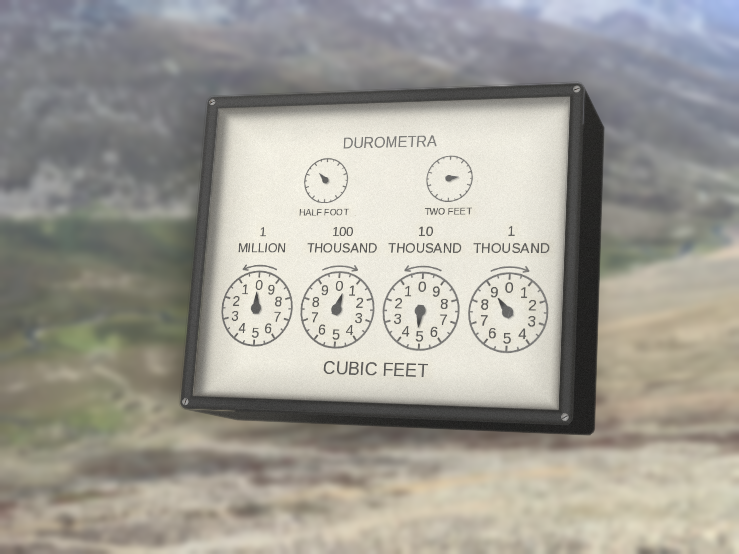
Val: 4900
